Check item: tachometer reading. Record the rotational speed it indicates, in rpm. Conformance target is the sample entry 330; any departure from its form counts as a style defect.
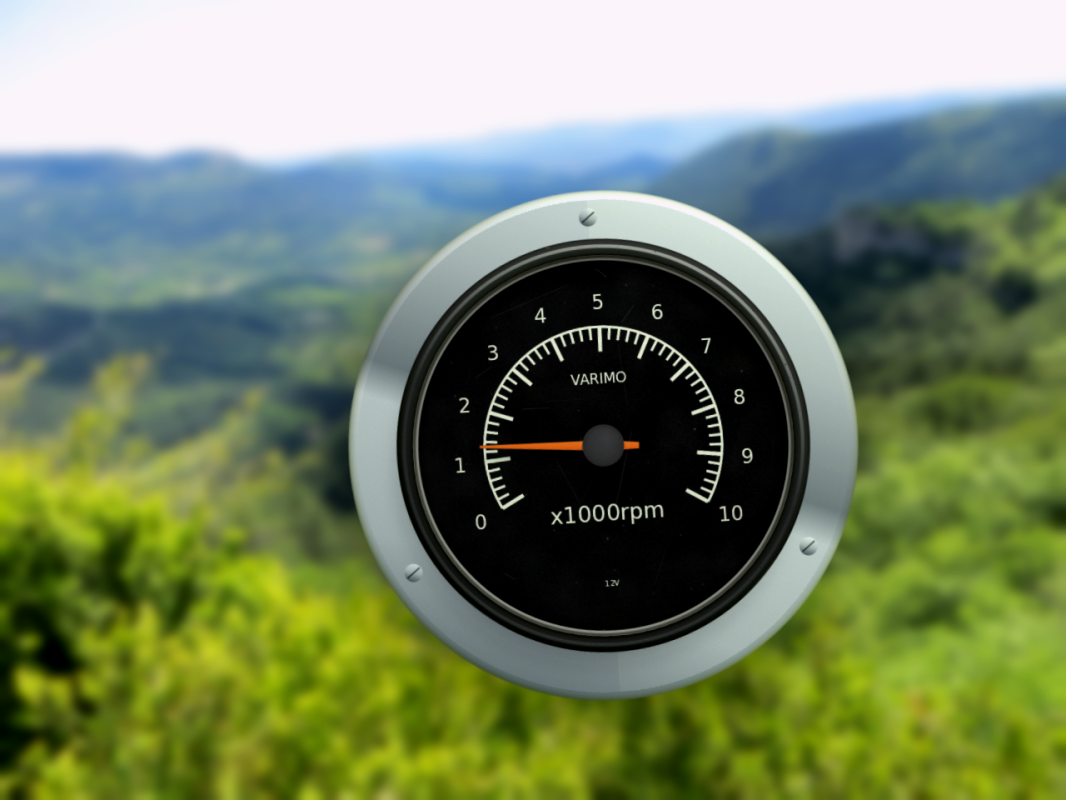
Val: 1300
